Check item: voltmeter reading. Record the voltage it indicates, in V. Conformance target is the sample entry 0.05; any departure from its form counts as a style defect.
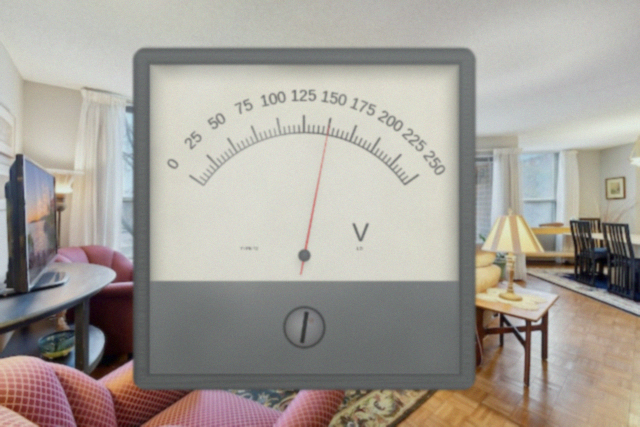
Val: 150
